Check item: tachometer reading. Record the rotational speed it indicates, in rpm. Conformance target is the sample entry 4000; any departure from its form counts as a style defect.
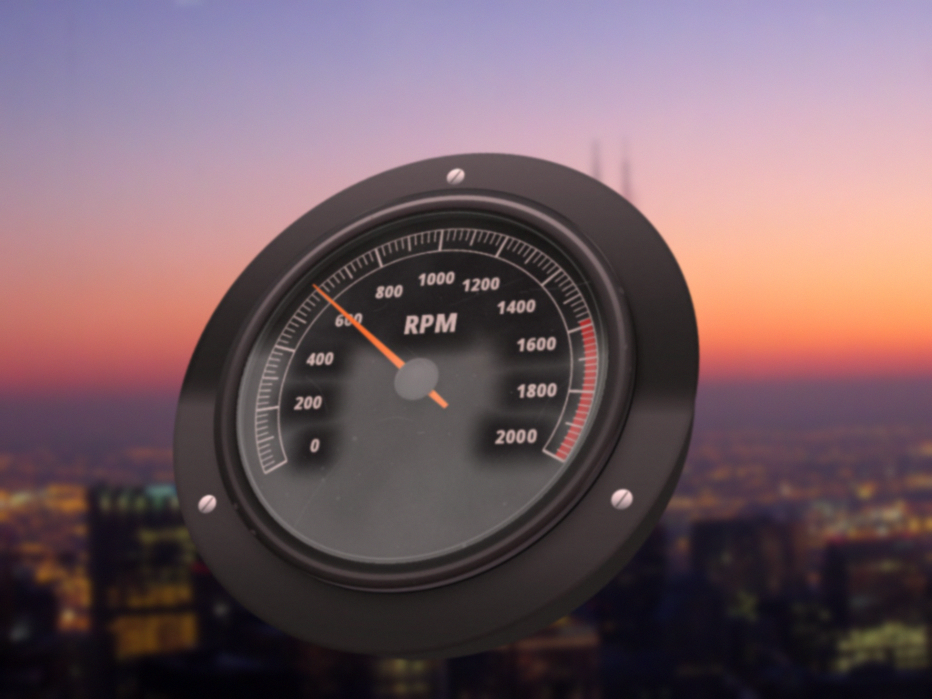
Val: 600
